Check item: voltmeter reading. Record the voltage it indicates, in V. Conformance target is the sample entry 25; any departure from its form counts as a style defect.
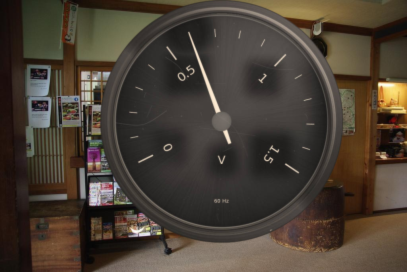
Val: 0.6
